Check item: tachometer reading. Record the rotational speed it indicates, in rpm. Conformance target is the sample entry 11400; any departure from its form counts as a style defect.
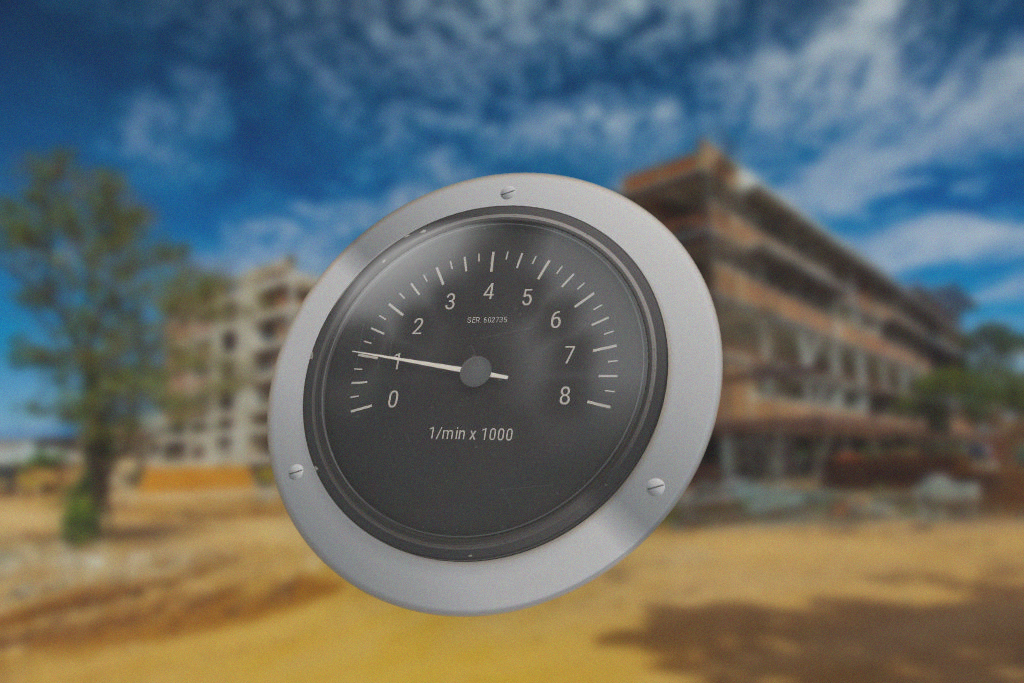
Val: 1000
